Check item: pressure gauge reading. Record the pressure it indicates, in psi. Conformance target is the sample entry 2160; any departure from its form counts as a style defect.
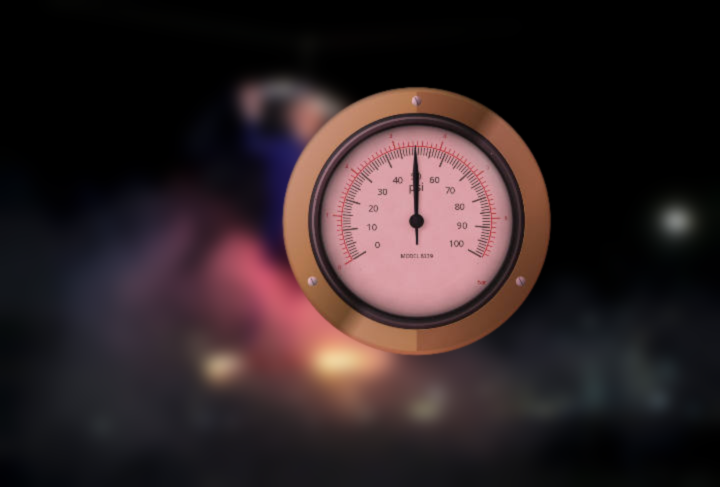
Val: 50
